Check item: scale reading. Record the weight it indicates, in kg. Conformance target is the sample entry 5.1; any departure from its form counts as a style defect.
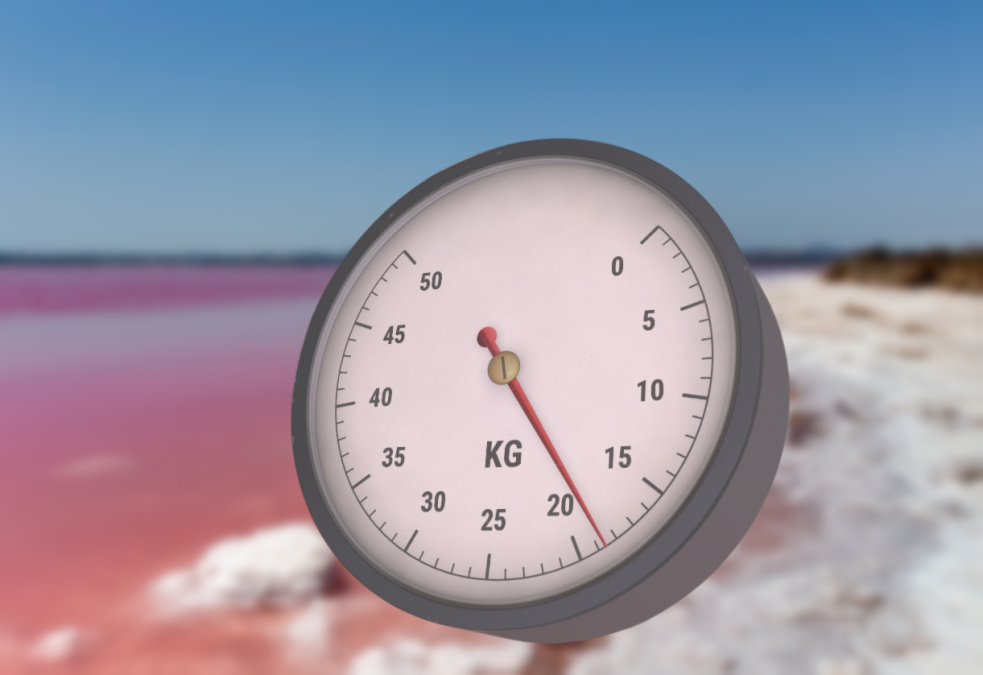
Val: 18.5
